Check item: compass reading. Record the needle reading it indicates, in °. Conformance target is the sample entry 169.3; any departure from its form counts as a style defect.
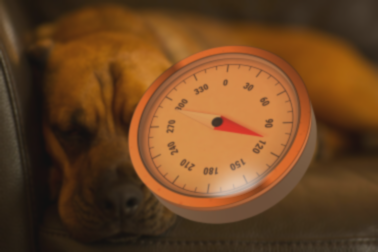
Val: 110
